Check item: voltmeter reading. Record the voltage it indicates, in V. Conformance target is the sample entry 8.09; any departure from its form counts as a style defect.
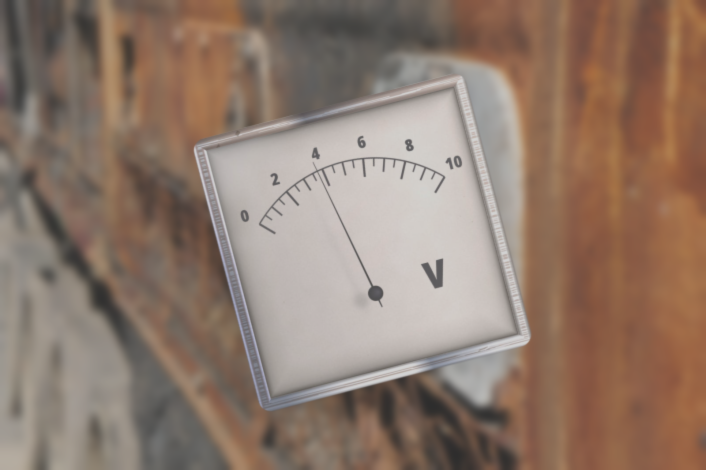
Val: 3.75
